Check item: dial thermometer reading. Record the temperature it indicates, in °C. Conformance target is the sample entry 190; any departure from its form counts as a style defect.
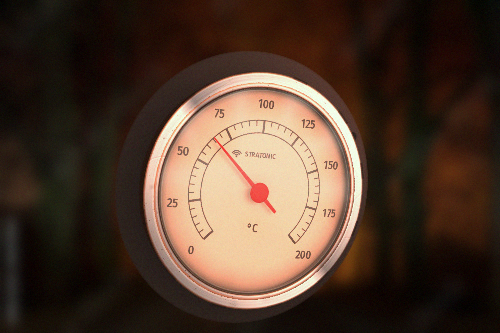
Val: 65
